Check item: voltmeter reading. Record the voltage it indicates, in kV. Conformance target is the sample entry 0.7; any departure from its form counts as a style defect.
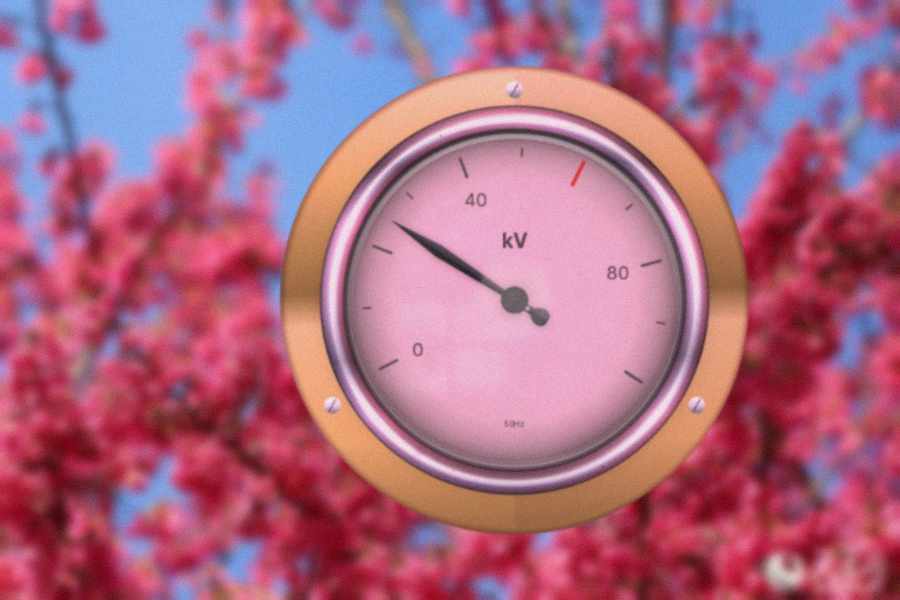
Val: 25
